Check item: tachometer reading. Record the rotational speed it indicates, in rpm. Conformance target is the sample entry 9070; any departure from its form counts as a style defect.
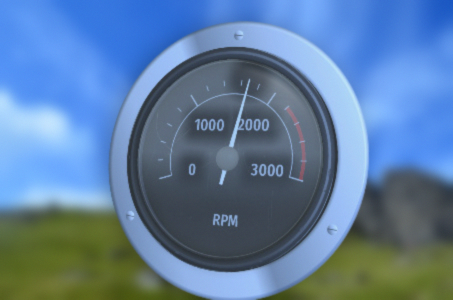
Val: 1700
